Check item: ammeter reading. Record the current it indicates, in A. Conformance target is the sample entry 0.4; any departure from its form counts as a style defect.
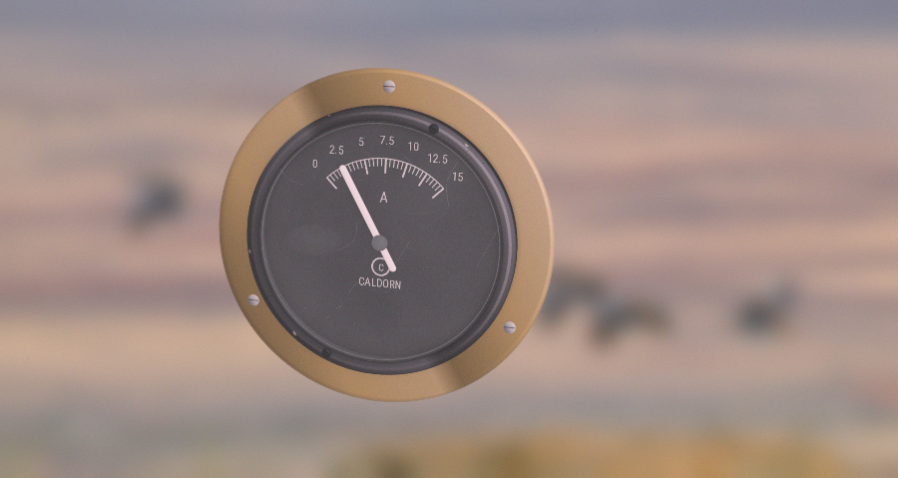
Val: 2.5
